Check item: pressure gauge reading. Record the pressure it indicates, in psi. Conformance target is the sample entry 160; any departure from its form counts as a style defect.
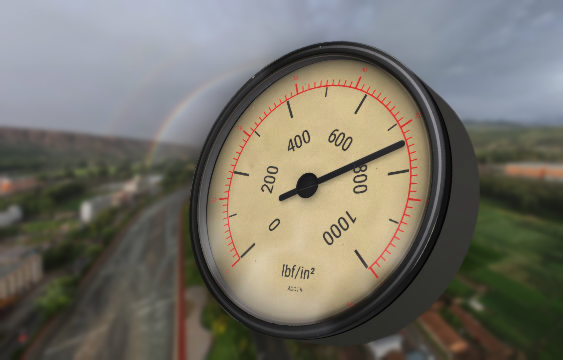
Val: 750
